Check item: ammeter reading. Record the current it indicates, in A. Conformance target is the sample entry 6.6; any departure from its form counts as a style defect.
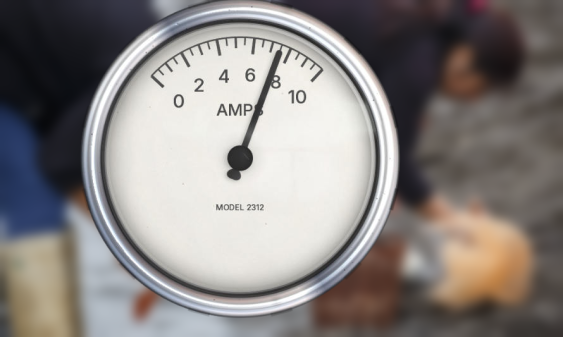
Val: 7.5
